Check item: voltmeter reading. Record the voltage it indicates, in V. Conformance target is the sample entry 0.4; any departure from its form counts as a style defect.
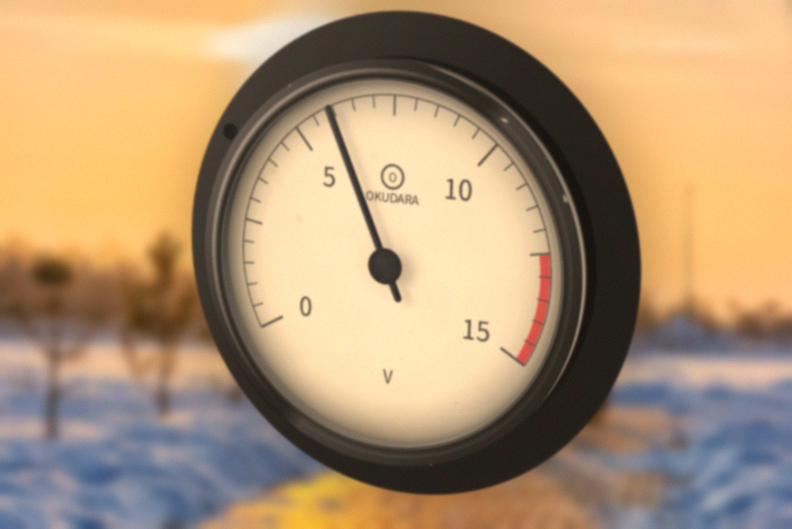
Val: 6
